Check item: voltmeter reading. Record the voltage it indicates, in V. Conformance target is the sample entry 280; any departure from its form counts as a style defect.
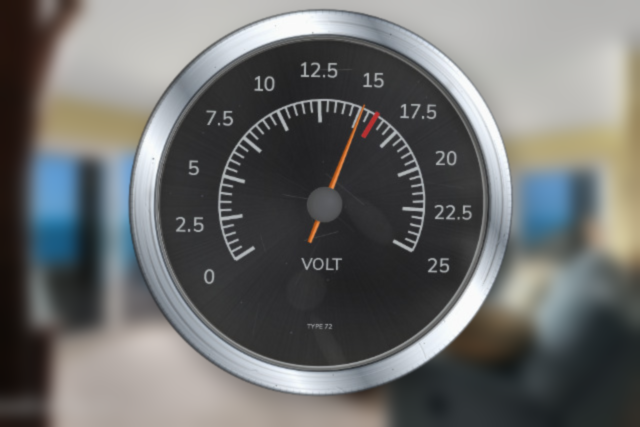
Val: 15
